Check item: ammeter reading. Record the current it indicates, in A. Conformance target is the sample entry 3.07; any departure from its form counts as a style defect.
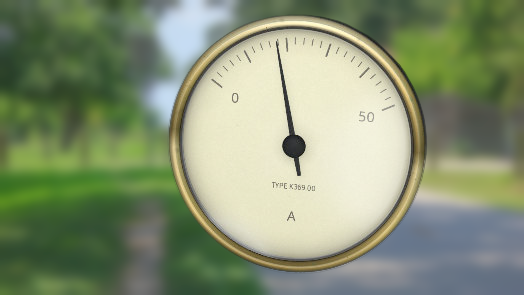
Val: 18
